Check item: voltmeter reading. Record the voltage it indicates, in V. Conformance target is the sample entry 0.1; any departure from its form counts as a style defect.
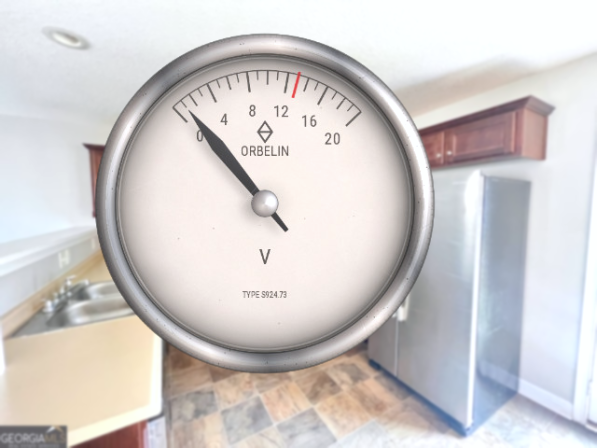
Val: 1
